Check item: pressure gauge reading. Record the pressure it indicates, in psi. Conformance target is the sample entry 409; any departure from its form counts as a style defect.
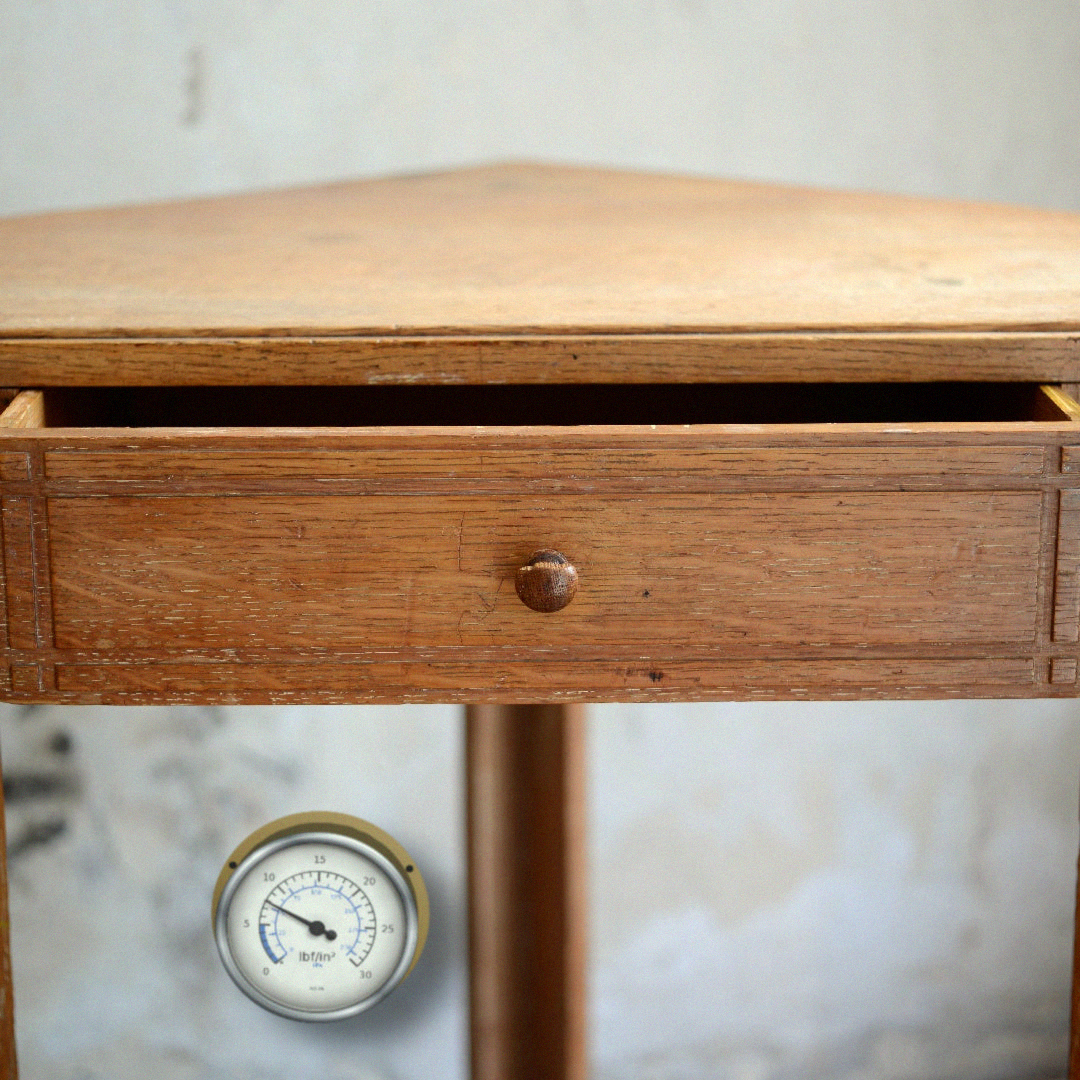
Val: 8
